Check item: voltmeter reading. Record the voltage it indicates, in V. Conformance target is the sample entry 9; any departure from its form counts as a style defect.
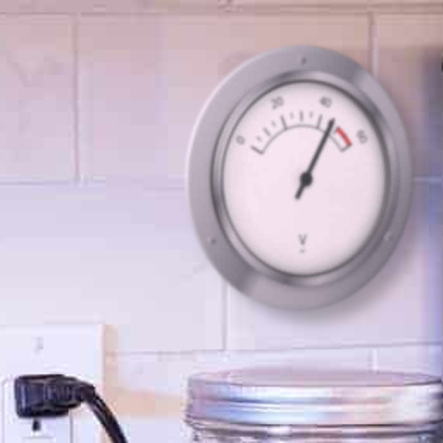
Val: 45
